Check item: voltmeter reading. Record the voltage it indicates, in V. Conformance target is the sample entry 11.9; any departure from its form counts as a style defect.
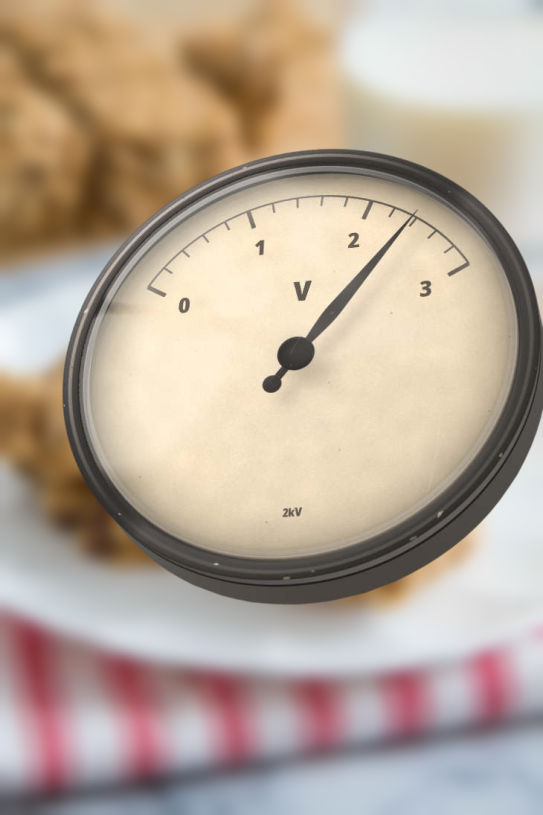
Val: 2.4
